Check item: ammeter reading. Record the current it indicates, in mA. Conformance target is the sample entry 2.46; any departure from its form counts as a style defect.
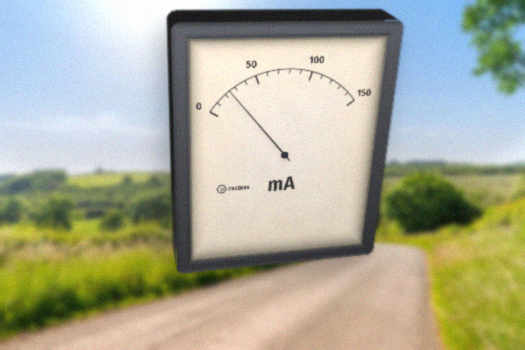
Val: 25
